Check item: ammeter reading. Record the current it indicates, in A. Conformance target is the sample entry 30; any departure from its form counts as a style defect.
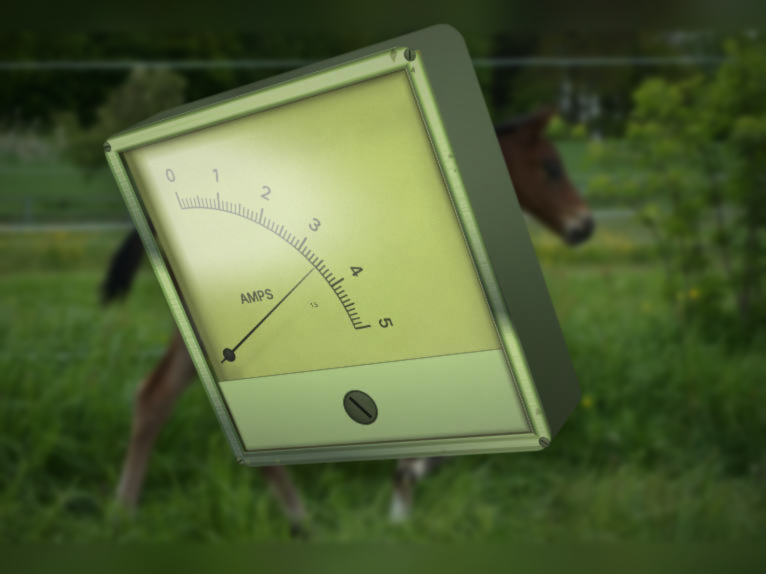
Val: 3.5
